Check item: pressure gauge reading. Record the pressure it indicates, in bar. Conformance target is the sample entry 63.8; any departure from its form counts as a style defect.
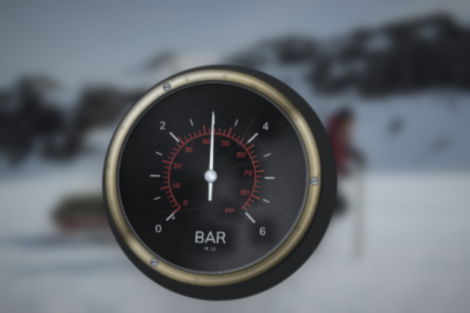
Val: 3
